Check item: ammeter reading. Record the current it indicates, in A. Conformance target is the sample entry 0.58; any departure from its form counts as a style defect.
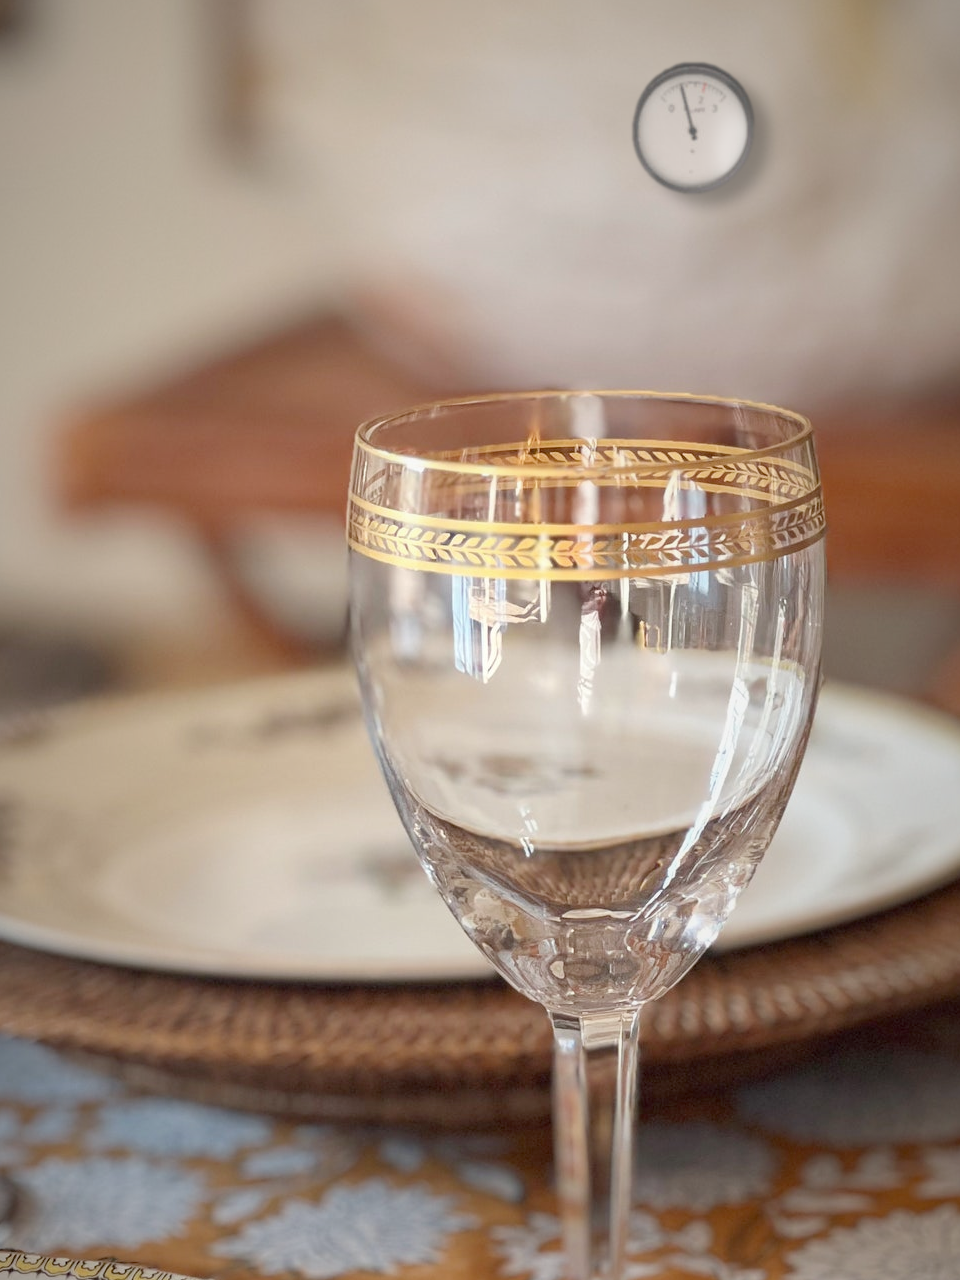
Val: 1
